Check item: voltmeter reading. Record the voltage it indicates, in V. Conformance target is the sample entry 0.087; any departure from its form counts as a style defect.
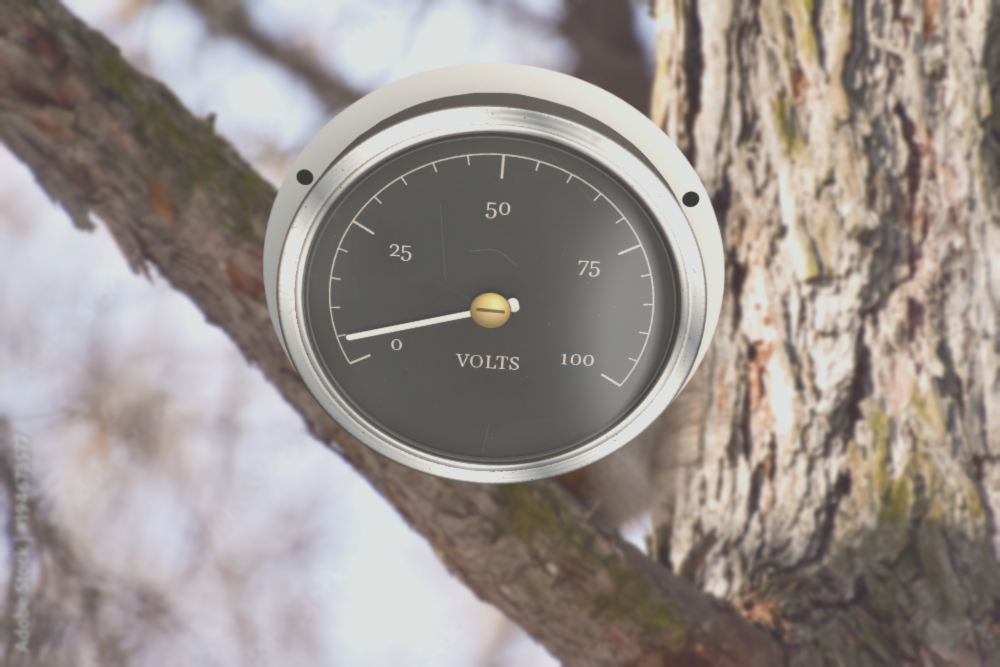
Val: 5
